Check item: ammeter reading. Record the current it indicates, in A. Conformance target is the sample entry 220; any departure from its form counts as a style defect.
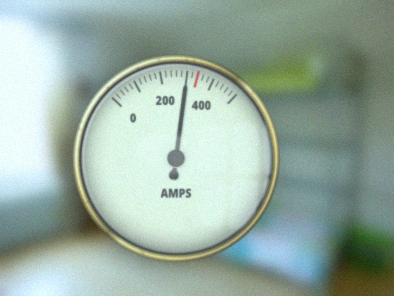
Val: 300
